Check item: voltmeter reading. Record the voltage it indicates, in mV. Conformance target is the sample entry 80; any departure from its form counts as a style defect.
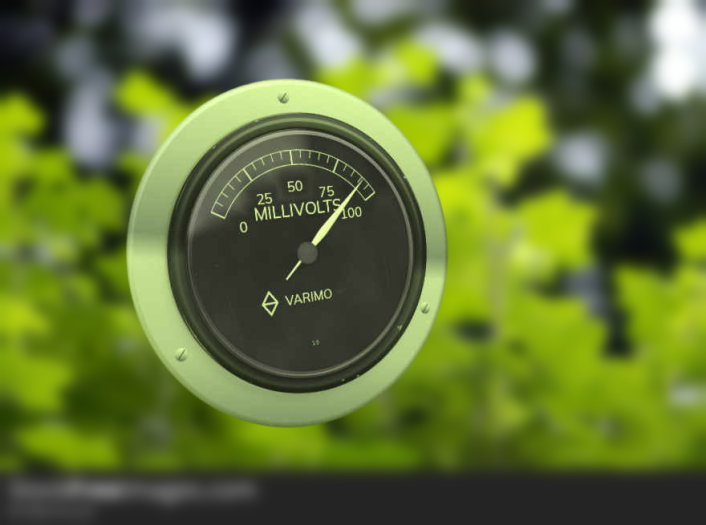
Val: 90
